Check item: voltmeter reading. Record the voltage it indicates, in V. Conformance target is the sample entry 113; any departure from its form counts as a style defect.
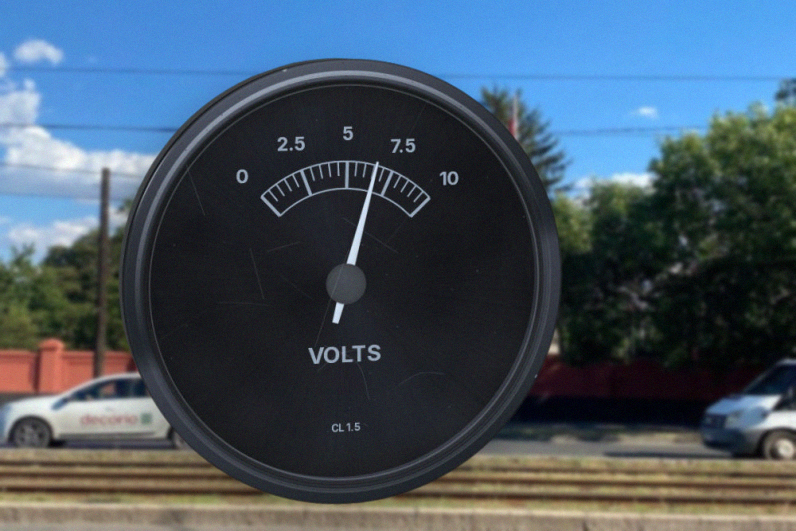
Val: 6.5
